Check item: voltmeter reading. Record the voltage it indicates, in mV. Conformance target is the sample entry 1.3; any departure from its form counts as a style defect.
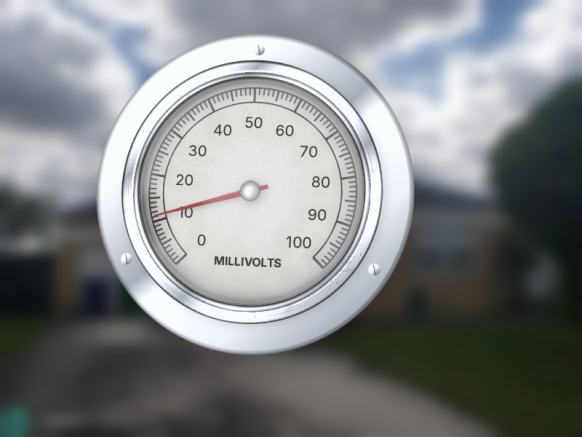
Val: 11
